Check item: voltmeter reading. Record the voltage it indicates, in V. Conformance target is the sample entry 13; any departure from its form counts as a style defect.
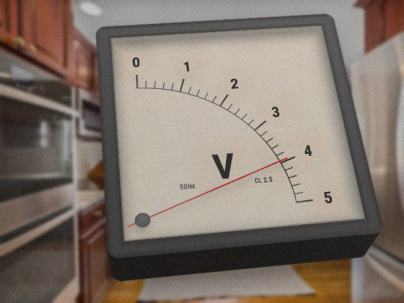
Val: 4
